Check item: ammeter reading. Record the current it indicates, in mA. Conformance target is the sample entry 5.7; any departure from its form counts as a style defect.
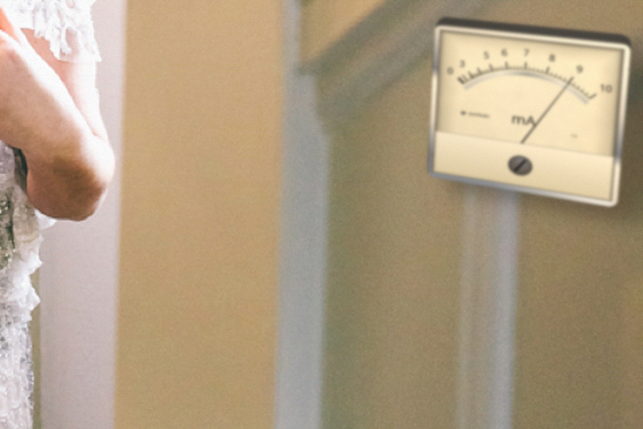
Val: 9
